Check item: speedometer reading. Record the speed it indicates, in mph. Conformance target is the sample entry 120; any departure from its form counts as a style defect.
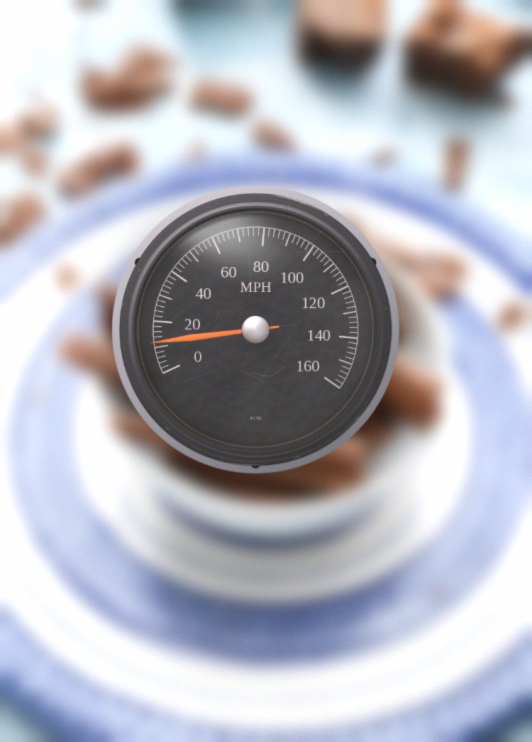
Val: 12
